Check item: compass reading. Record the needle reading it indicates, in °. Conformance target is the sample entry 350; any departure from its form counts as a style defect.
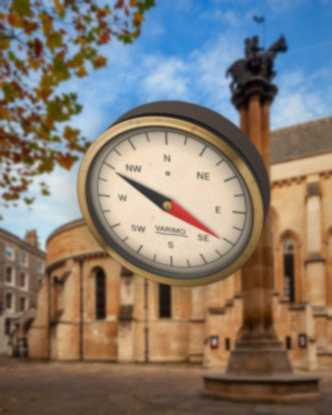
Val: 120
